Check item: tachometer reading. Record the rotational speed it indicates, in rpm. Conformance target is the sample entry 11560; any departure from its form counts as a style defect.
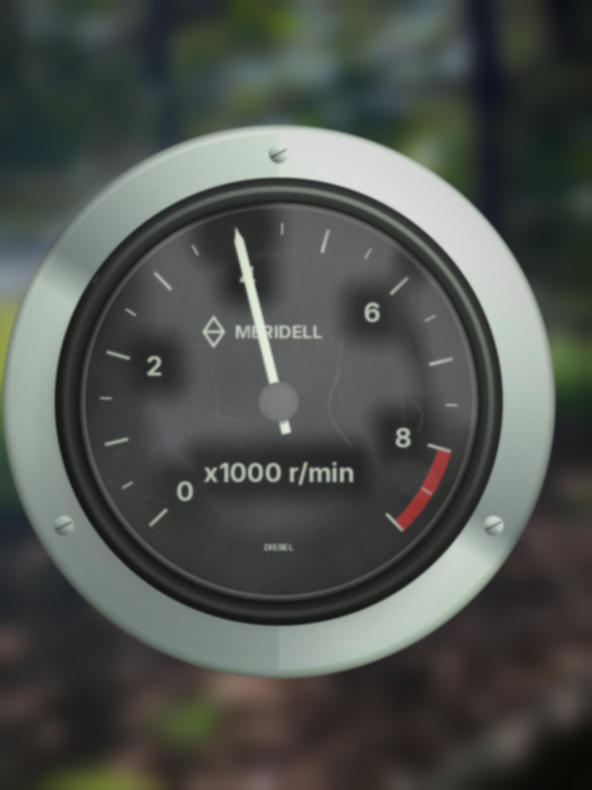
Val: 4000
